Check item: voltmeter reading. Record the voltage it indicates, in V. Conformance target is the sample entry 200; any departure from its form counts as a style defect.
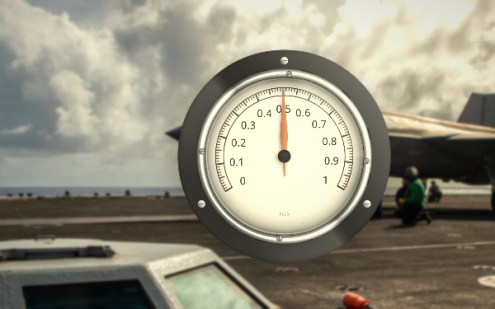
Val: 0.5
